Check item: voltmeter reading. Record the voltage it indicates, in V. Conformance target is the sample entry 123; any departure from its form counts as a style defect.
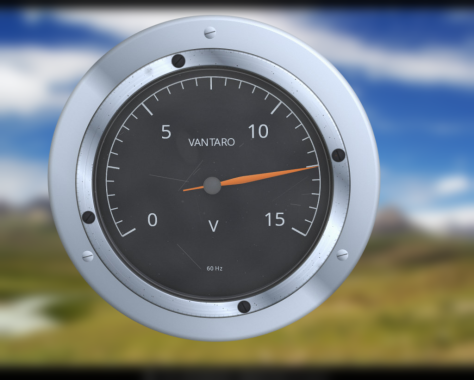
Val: 12.5
